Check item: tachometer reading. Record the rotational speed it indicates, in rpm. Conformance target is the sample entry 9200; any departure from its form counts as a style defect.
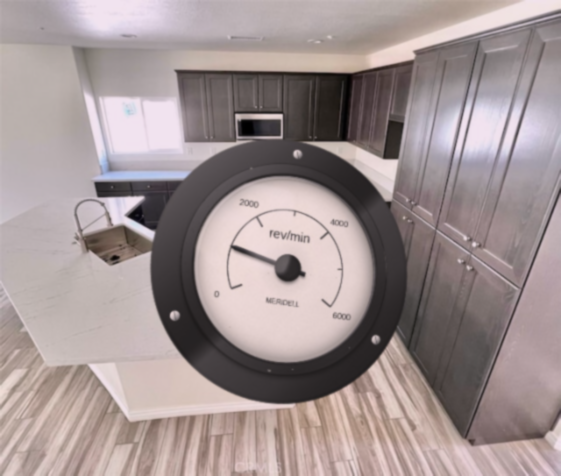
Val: 1000
